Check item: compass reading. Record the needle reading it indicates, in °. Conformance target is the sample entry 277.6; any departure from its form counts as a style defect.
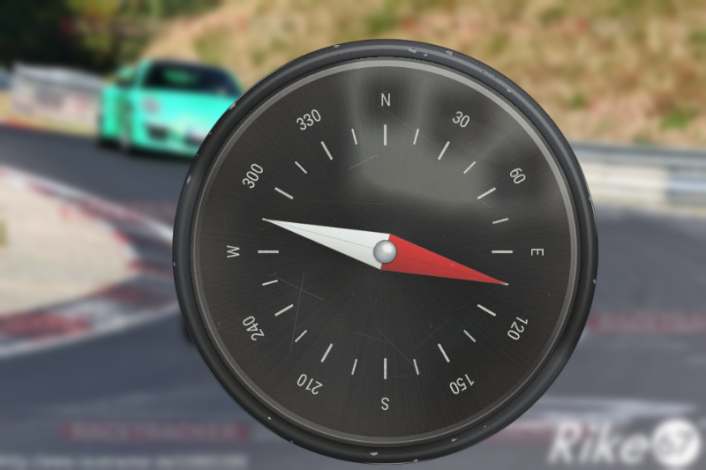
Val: 105
